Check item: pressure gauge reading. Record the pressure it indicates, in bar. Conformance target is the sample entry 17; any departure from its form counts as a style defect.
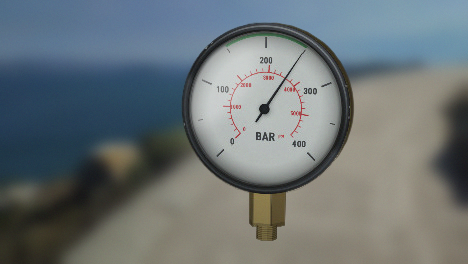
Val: 250
